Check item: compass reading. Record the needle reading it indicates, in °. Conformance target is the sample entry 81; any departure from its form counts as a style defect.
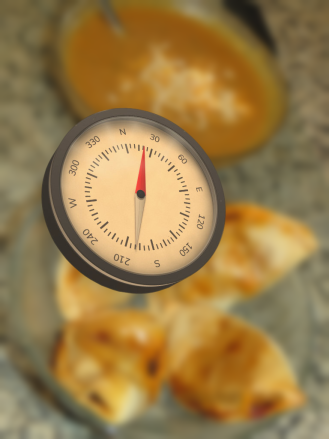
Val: 20
